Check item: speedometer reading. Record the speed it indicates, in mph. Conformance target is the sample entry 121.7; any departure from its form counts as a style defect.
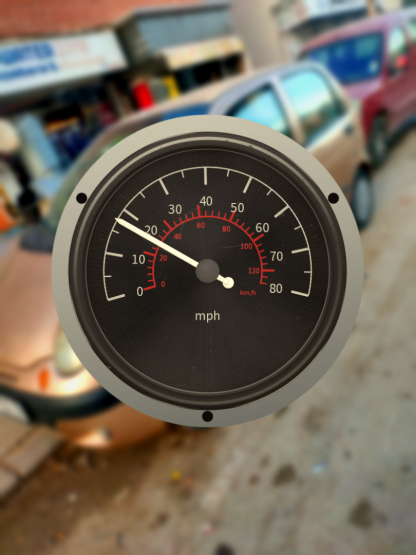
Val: 17.5
